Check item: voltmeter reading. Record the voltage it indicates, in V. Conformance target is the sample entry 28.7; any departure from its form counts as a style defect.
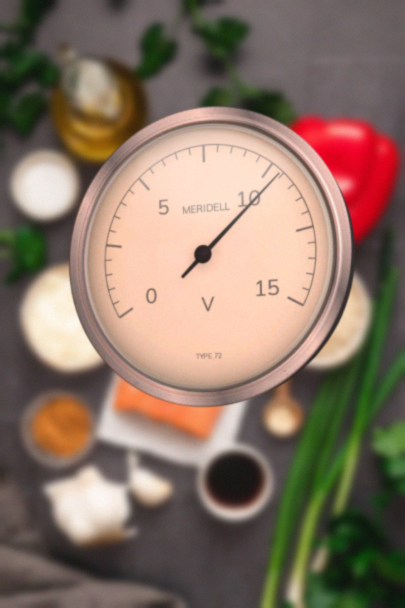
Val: 10.5
